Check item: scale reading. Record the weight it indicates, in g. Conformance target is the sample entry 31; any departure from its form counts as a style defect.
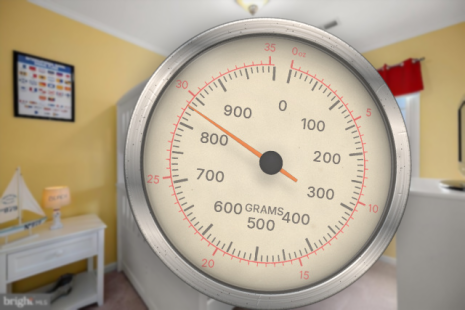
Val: 830
